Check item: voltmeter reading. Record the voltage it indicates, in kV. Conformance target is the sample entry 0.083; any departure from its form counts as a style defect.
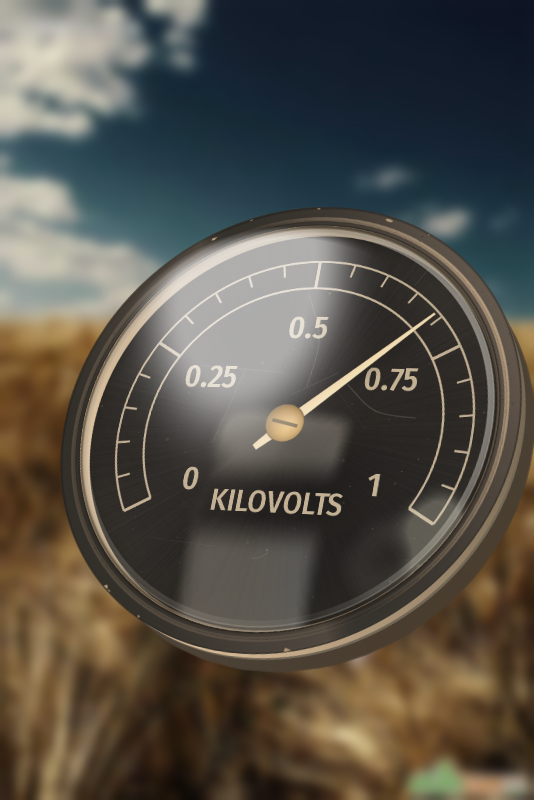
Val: 0.7
